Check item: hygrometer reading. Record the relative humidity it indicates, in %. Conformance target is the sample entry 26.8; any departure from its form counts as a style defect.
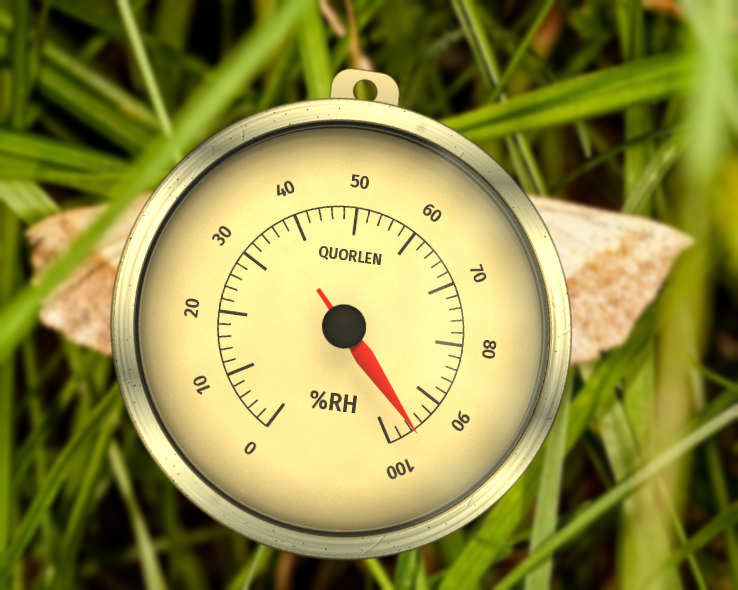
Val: 96
